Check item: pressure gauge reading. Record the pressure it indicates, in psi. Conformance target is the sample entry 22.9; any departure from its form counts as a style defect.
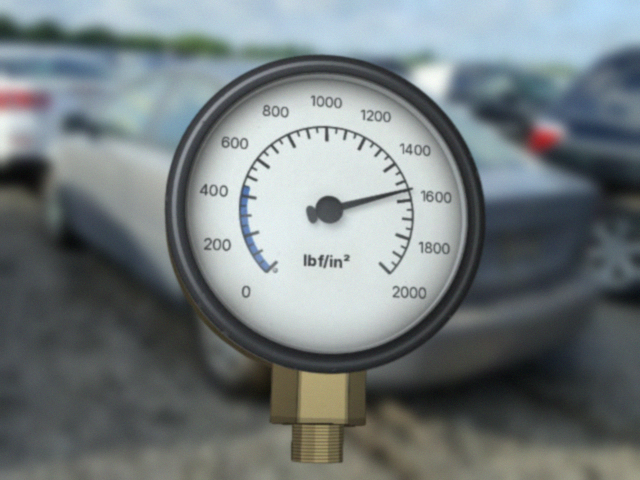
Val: 1550
